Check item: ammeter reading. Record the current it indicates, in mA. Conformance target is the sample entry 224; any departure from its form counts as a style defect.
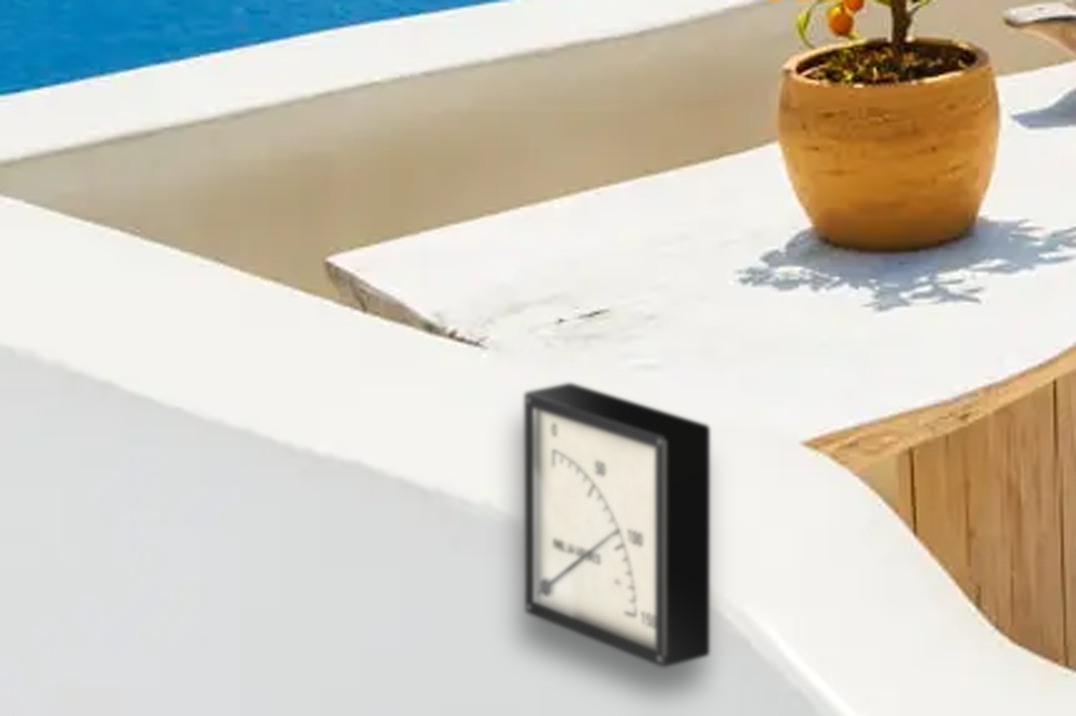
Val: 90
